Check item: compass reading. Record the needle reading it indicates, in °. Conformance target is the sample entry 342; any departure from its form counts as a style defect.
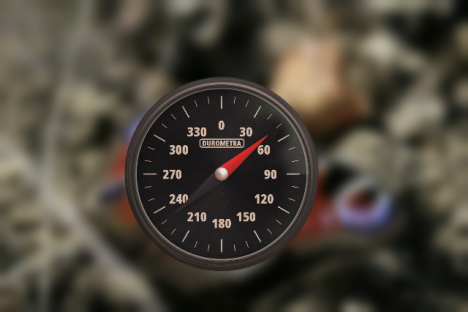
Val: 50
